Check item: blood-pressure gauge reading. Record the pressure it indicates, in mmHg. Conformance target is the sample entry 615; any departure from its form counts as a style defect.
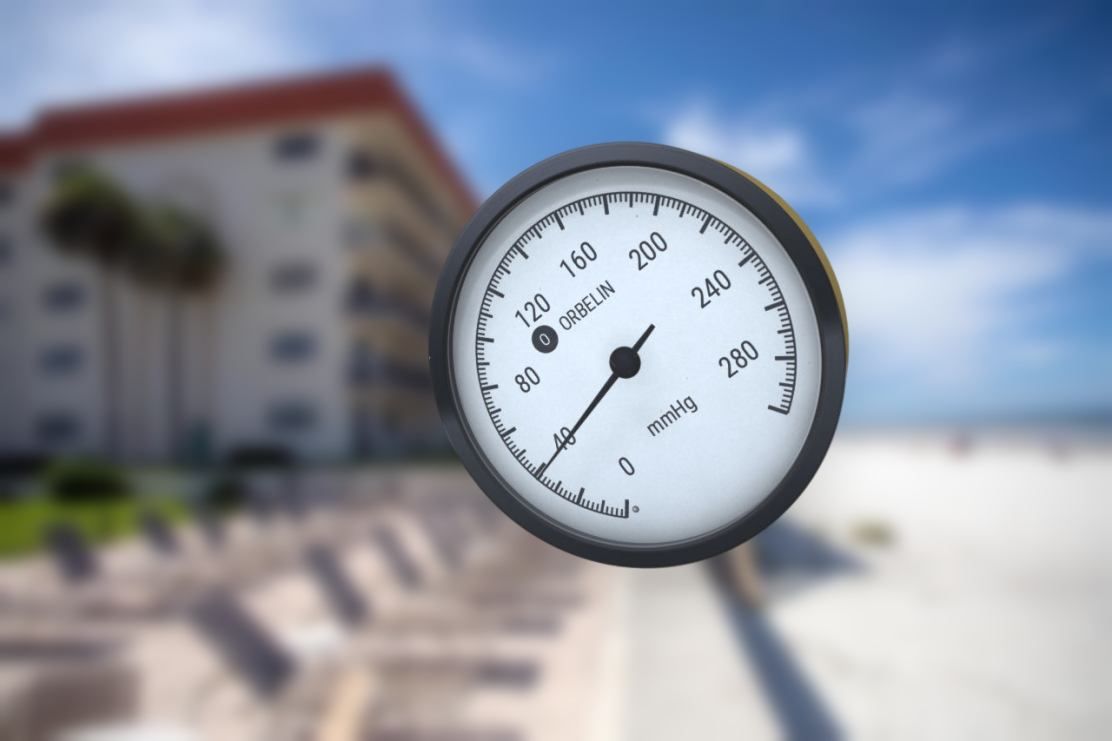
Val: 38
